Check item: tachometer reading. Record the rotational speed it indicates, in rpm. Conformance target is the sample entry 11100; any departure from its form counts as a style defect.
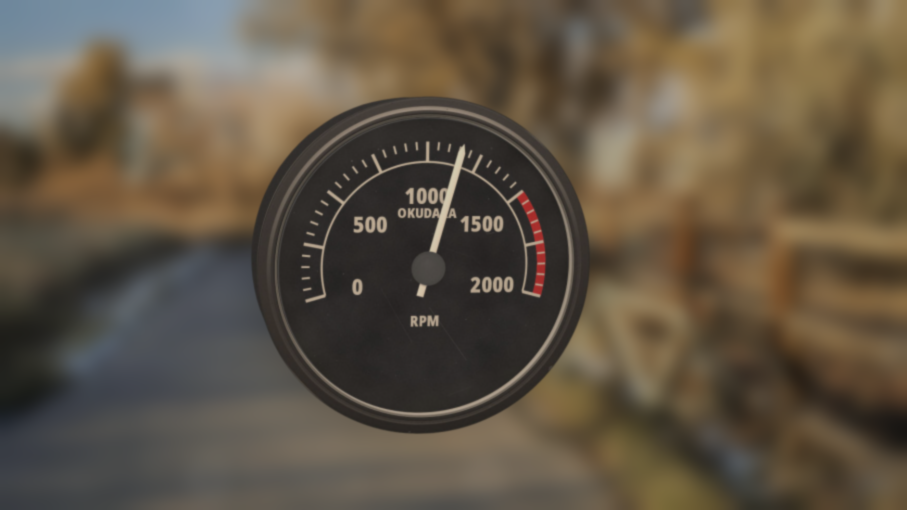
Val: 1150
